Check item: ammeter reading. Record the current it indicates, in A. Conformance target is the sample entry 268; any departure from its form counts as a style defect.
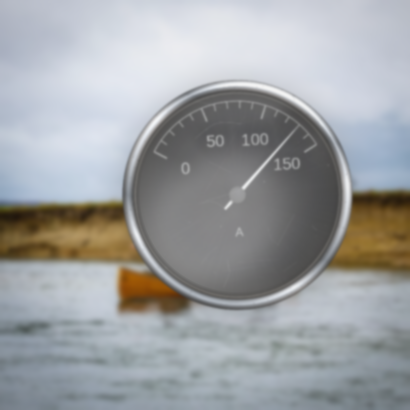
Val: 130
